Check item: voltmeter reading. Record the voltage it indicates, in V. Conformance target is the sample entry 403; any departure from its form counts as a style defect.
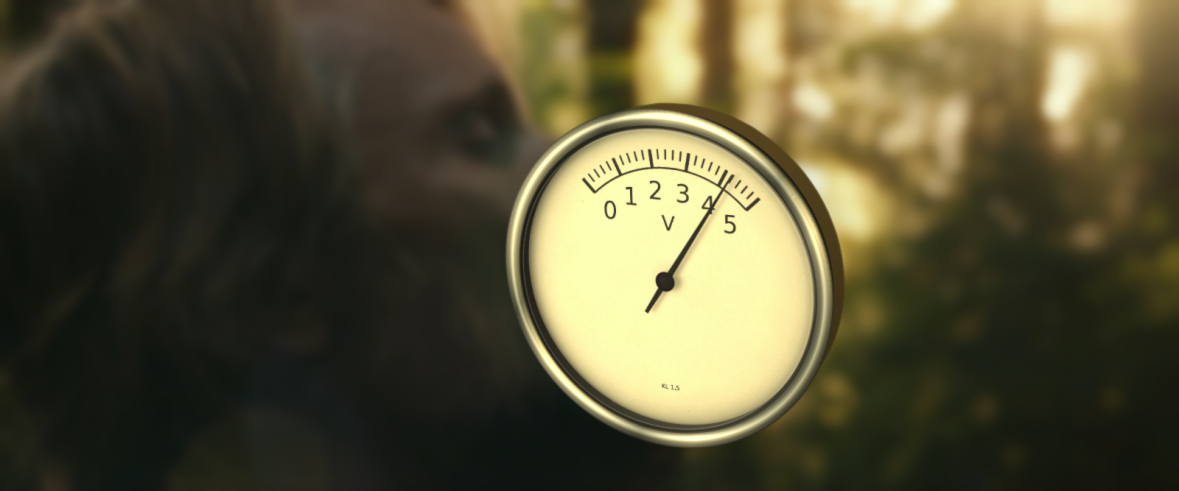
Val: 4.2
